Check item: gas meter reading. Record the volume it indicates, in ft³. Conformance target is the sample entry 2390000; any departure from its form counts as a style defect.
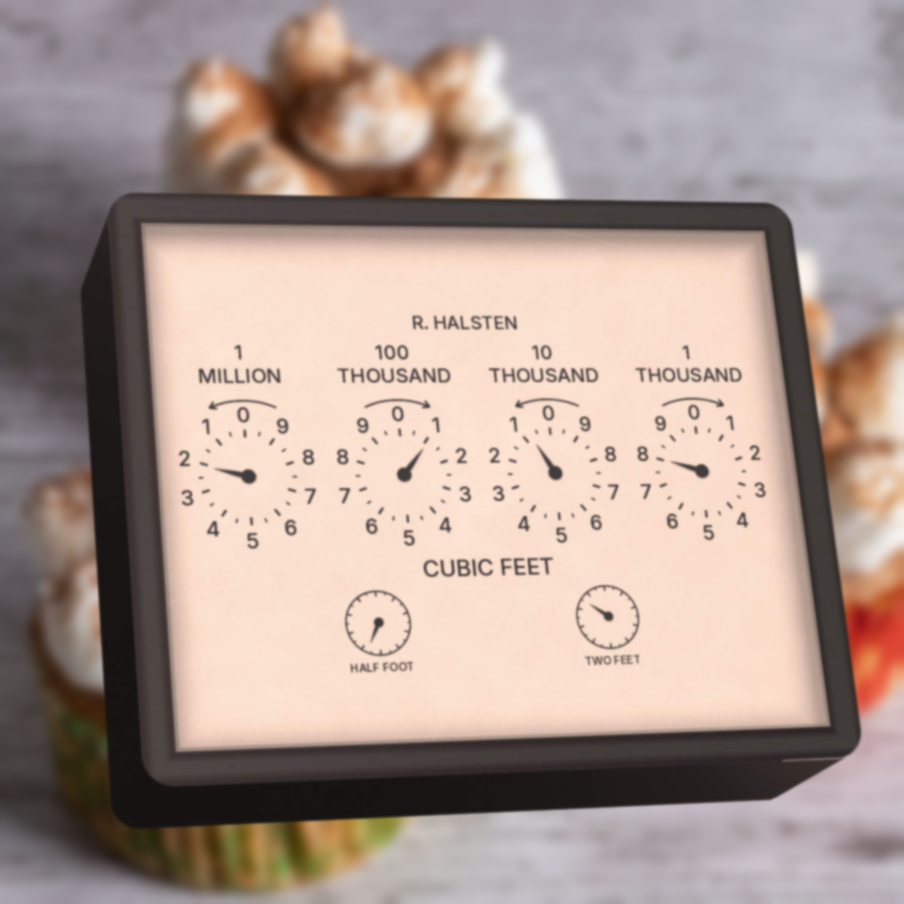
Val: 210800
